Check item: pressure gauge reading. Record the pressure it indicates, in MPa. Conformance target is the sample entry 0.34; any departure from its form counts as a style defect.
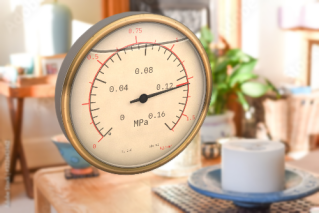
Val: 0.125
